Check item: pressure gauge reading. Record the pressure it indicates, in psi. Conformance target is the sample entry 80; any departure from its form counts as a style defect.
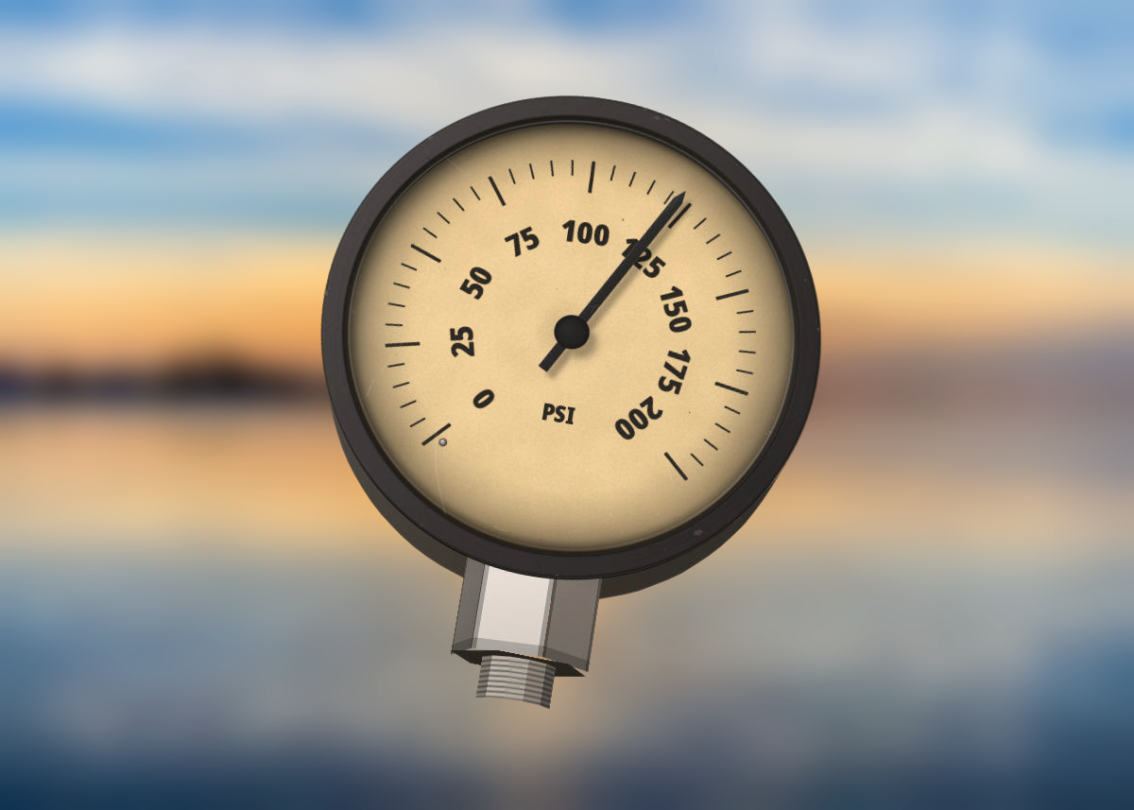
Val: 122.5
